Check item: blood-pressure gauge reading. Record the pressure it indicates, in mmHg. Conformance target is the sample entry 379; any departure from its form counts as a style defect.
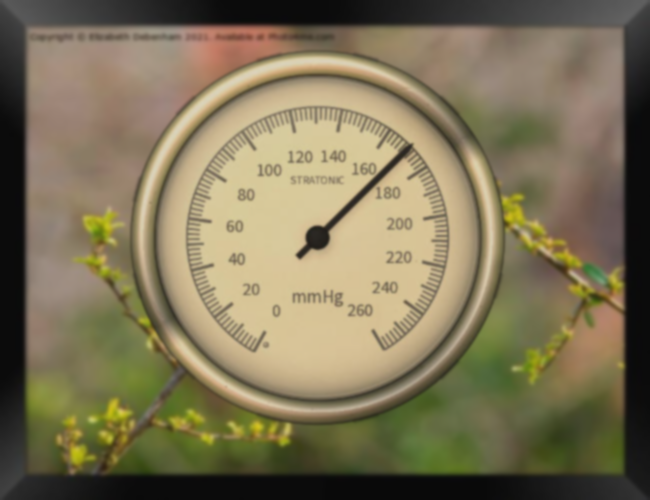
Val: 170
